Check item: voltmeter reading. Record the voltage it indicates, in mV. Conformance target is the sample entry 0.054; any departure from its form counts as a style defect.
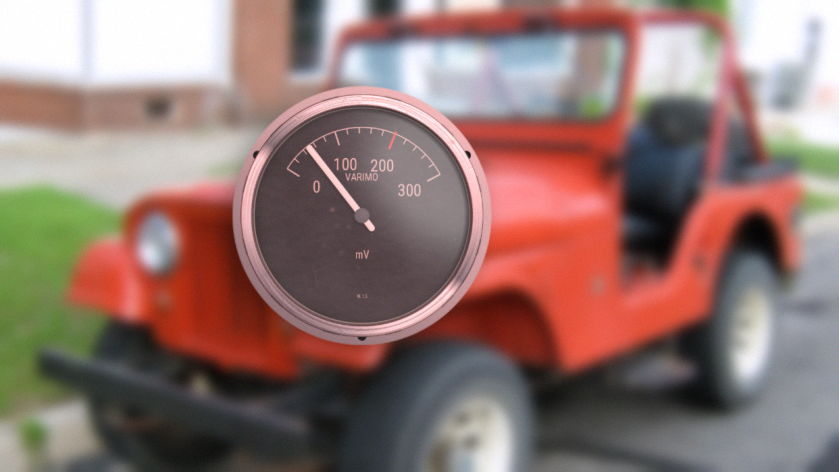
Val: 50
